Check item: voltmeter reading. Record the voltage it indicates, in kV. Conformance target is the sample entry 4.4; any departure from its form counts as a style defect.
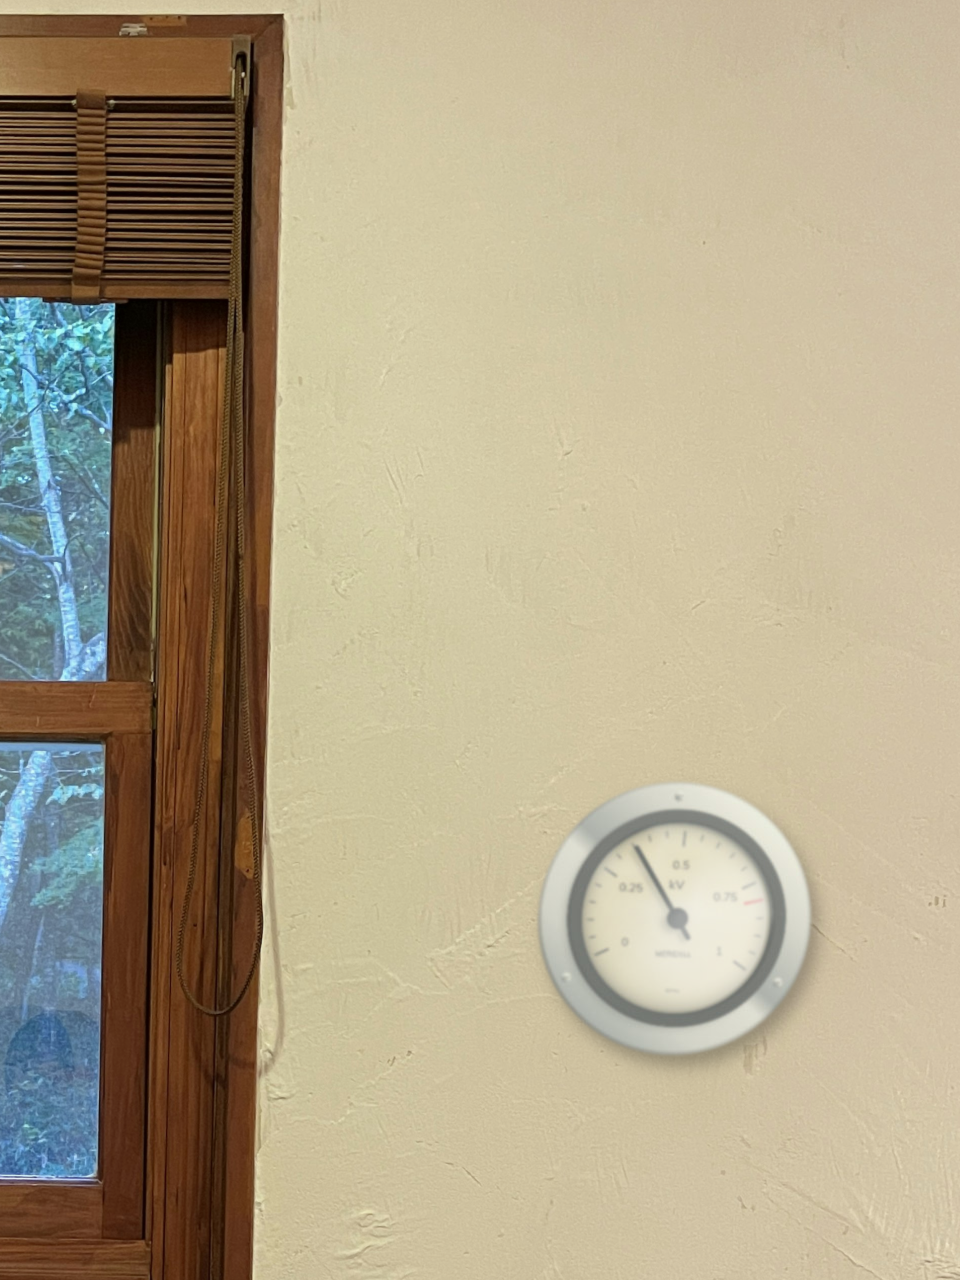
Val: 0.35
